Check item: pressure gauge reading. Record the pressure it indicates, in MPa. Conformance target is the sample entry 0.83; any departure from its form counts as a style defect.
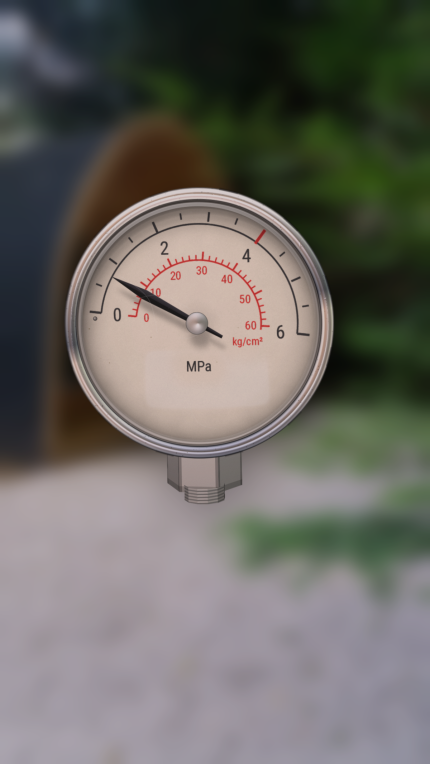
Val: 0.75
